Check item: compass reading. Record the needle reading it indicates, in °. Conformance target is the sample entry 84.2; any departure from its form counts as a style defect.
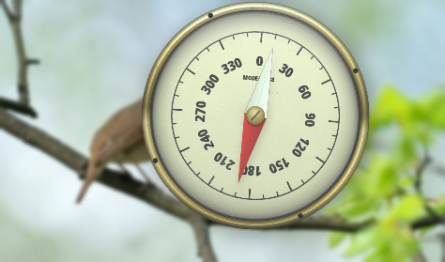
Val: 190
